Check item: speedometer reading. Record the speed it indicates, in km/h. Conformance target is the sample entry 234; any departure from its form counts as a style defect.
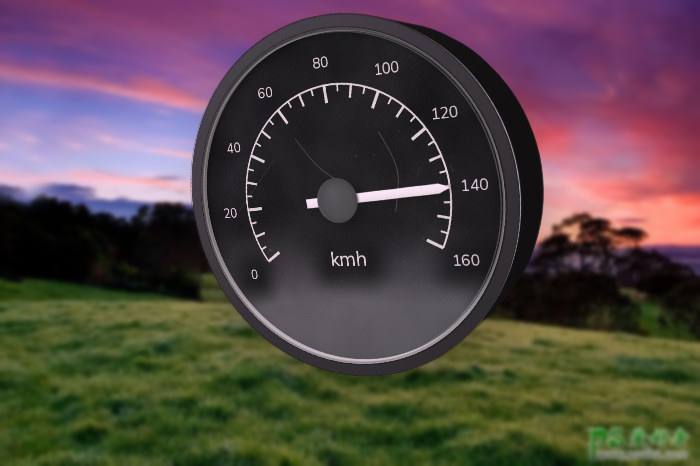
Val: 140
